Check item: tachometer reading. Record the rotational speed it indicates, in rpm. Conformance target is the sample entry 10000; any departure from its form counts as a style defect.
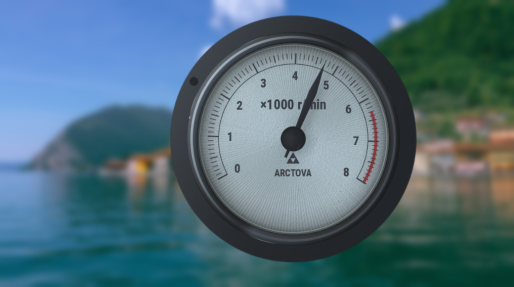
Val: 4700
